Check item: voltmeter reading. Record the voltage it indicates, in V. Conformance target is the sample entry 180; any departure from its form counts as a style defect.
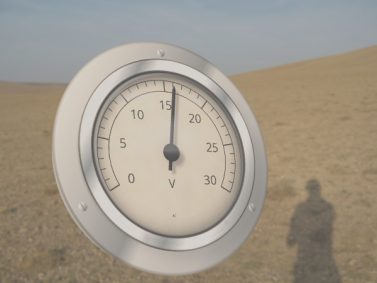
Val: 16
